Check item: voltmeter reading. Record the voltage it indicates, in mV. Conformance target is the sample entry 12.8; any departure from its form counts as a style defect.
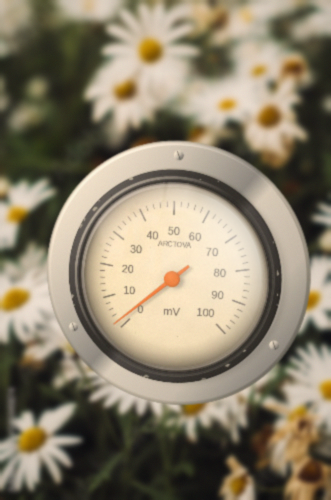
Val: 2
